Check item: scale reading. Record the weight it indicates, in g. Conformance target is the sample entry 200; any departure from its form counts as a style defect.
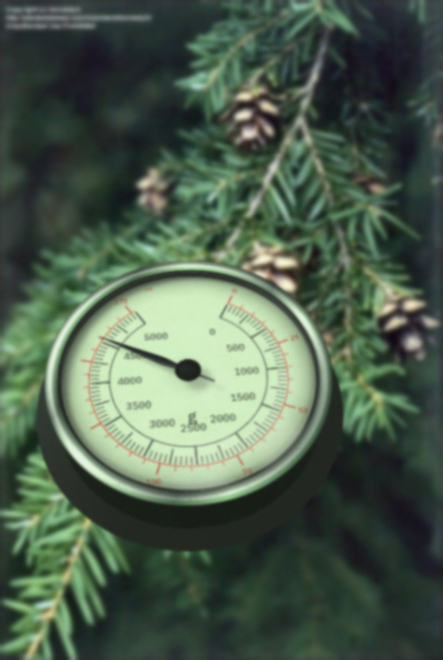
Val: 4500
